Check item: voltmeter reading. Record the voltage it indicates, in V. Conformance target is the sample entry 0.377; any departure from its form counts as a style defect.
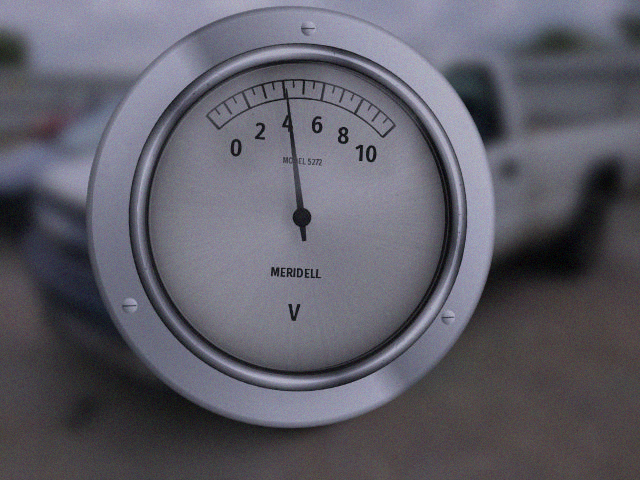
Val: 4
